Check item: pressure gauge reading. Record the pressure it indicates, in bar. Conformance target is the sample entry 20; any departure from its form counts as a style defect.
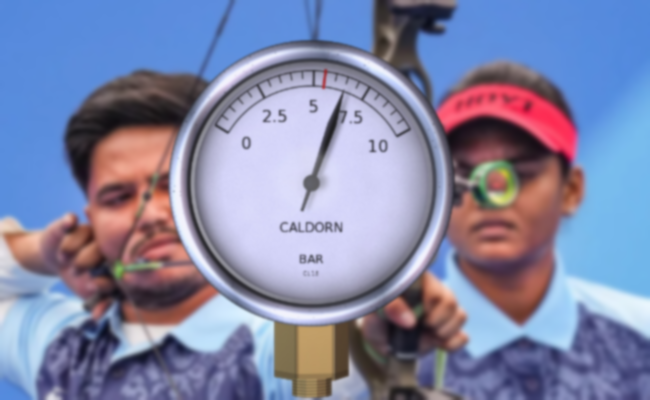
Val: 6.5
